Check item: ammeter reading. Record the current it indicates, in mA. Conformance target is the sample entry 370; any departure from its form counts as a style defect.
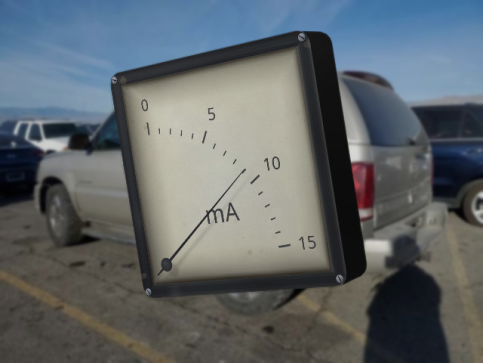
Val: 9
